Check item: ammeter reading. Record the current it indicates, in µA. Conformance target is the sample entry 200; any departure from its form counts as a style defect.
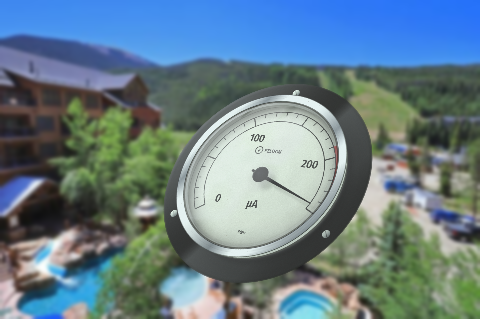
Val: 245
